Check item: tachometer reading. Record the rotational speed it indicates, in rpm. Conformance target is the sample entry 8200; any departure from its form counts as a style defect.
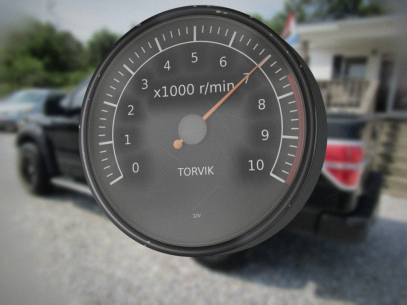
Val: 7000
